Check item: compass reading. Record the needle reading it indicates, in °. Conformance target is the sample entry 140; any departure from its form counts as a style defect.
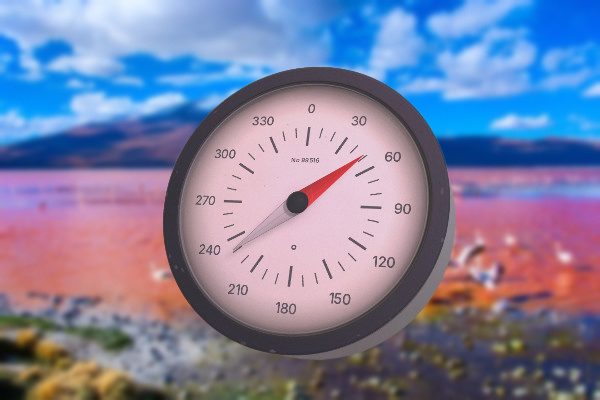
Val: 50
